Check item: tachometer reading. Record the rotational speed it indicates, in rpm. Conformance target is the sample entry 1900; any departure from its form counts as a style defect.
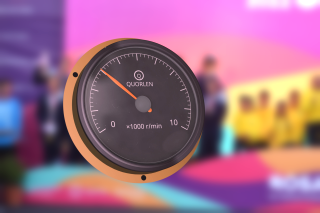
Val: 3000
